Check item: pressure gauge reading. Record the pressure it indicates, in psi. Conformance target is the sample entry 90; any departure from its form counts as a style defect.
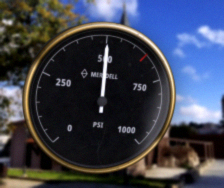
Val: 500
